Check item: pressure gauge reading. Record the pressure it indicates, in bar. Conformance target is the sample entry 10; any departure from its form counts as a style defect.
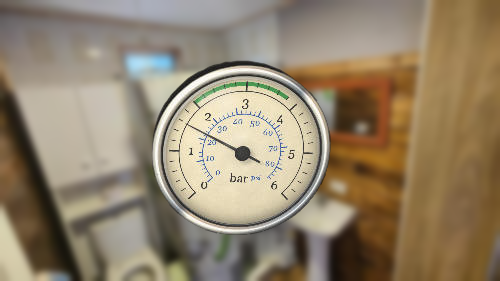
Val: 1.6
